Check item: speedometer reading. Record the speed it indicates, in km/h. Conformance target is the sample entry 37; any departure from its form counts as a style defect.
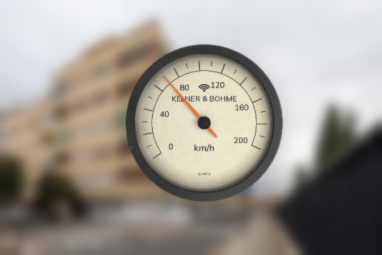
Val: 70
